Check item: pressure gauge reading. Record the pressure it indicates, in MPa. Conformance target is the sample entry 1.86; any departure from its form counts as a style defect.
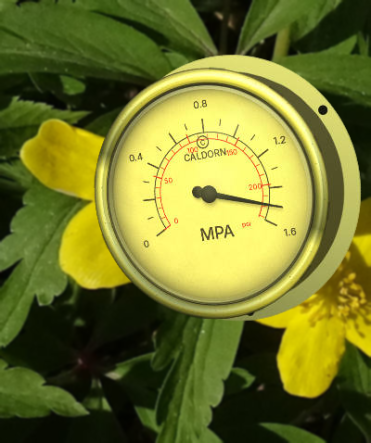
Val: 1.5
